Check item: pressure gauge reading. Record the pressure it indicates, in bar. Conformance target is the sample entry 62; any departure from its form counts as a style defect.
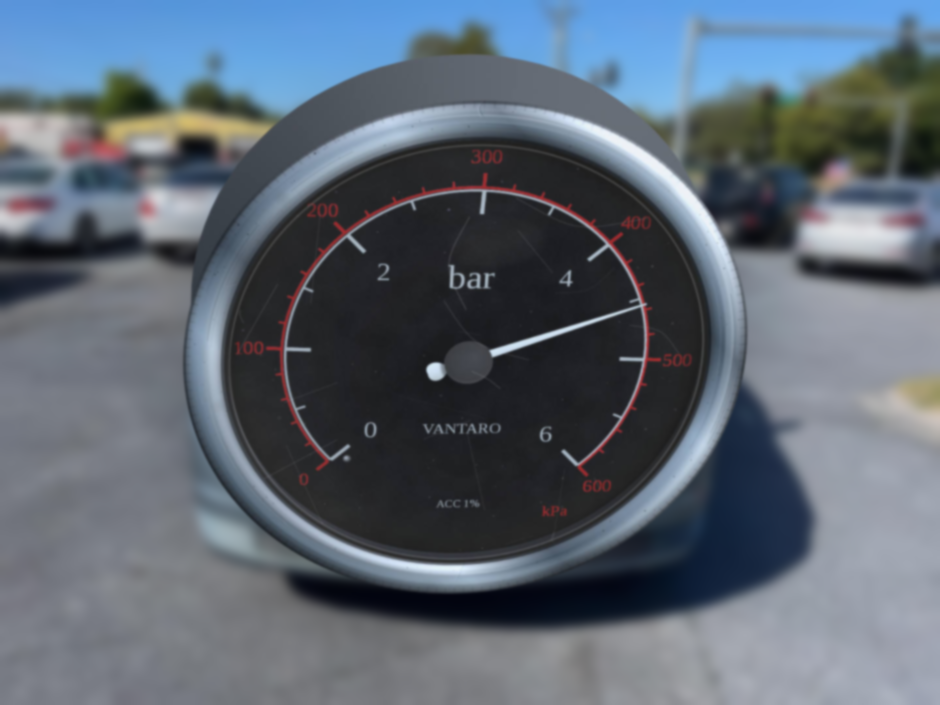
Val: 4.5
